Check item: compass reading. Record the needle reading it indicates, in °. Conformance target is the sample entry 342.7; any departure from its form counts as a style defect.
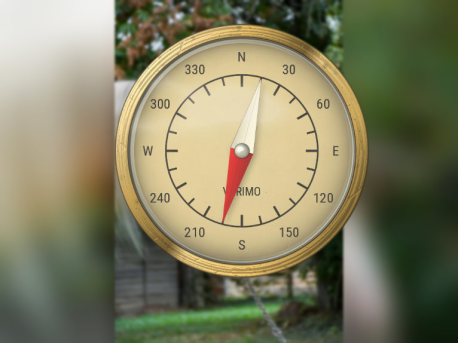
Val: 195
